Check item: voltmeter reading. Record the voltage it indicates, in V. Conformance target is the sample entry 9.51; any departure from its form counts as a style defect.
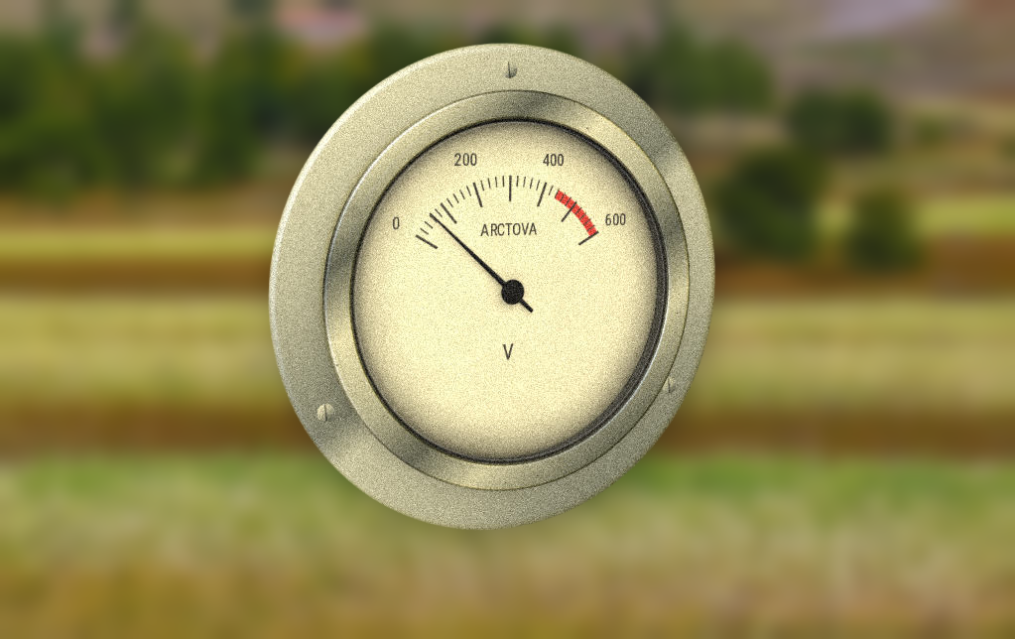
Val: 60
